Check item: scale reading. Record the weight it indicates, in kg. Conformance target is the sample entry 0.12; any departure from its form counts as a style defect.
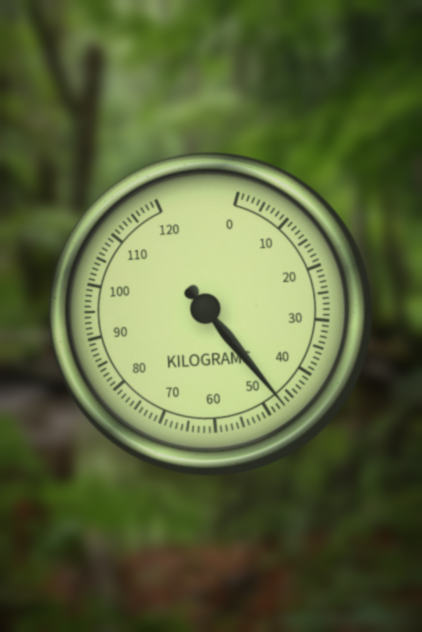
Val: 47
